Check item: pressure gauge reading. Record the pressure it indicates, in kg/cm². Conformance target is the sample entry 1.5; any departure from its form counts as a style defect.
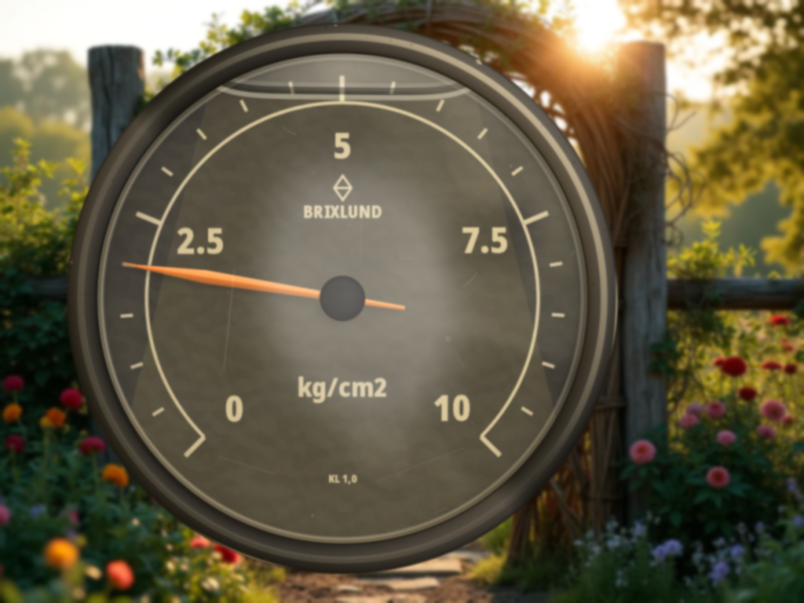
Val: 2
